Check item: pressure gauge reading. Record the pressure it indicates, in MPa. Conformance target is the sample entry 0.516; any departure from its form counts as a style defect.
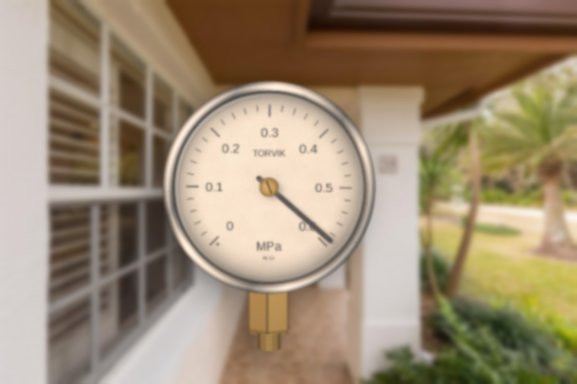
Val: 0.59
